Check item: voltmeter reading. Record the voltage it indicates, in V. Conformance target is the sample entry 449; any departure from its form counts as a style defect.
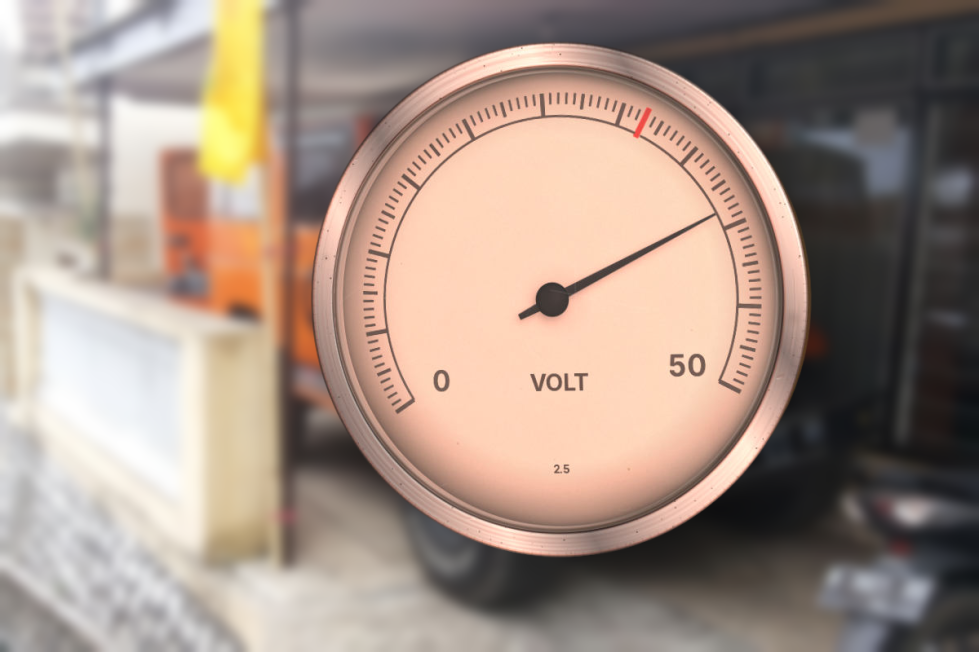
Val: 39
